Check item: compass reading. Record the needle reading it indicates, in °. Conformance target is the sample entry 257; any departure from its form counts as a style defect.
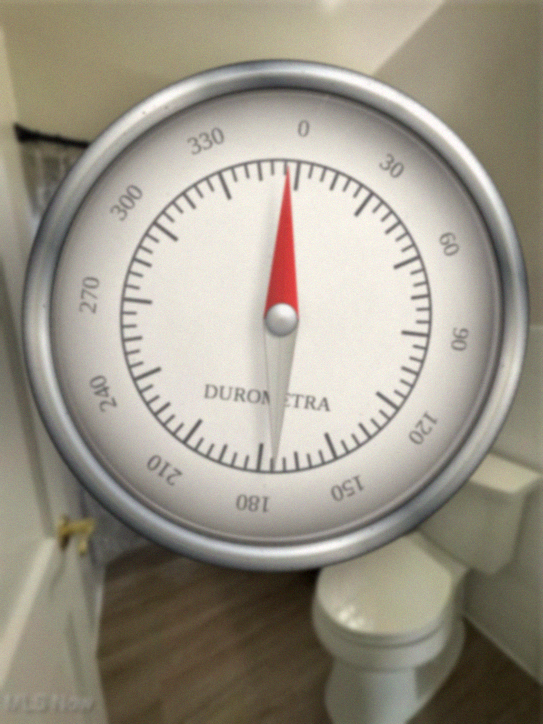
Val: 355
